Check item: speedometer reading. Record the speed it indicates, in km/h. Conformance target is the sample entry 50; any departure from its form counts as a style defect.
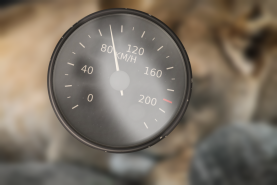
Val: 90
